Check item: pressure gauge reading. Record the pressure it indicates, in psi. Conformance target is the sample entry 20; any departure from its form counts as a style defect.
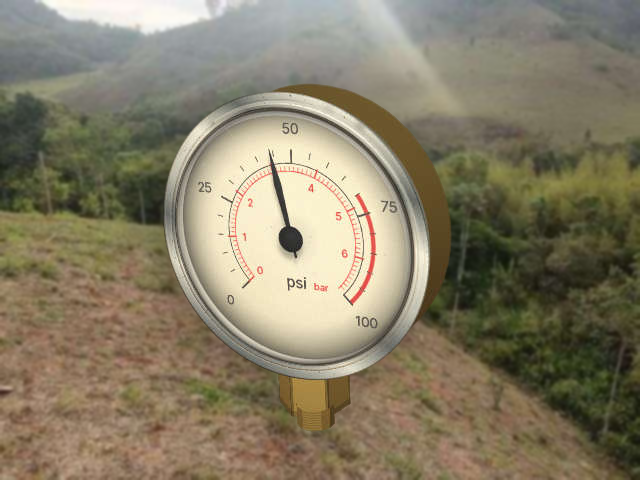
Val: 45
